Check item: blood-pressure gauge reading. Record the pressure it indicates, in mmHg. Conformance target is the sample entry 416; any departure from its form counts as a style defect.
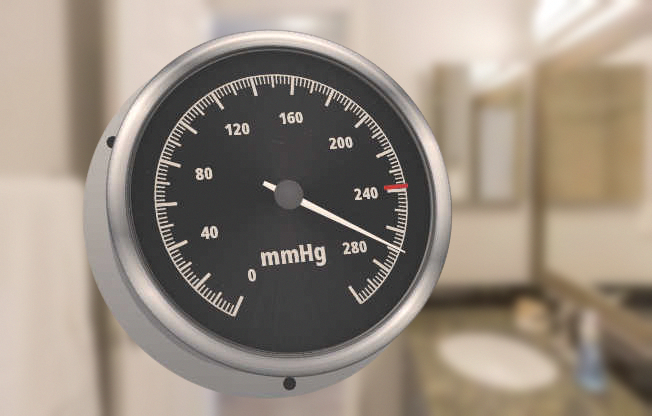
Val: 270
